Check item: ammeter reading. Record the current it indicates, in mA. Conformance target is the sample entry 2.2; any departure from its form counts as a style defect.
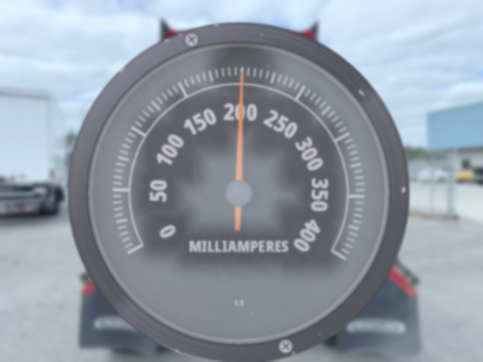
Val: 200
